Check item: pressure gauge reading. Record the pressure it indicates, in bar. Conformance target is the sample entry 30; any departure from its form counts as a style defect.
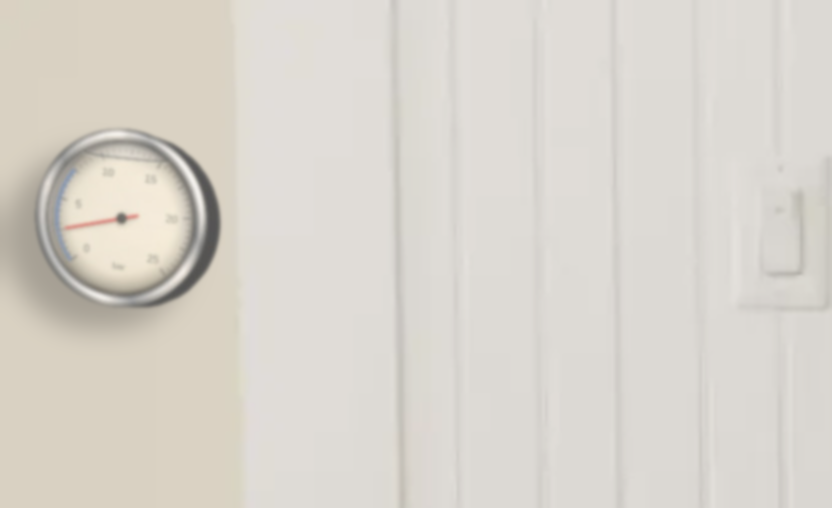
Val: 2.5
